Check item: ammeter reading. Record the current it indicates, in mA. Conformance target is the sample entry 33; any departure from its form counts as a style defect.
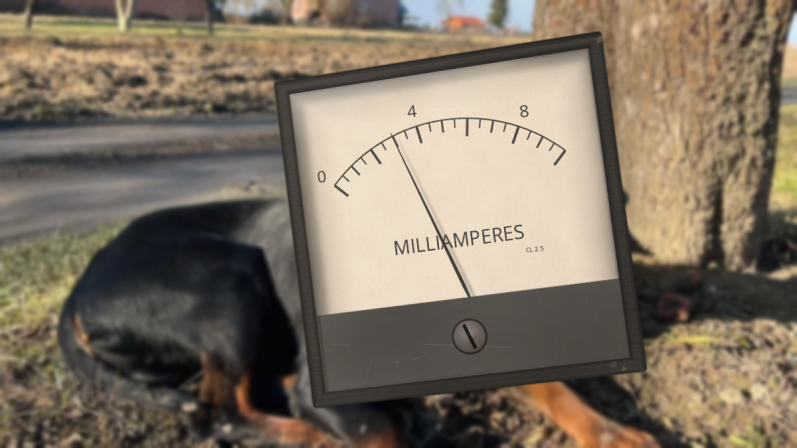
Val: 3
